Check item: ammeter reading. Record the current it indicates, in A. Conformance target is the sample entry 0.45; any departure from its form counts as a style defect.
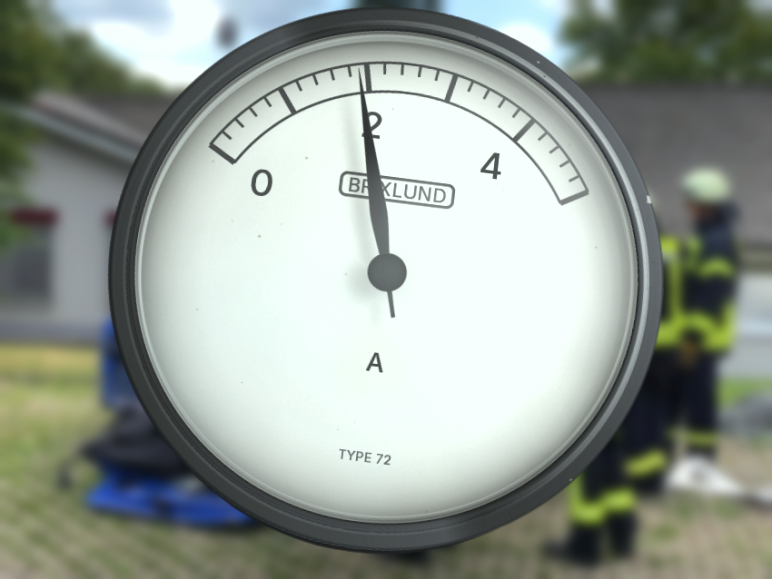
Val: 1.9
